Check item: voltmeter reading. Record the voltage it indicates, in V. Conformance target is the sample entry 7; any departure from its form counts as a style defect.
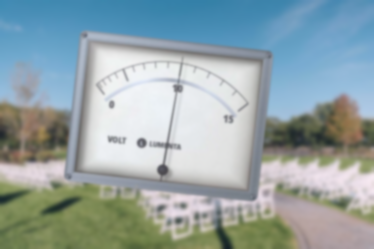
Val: 10
